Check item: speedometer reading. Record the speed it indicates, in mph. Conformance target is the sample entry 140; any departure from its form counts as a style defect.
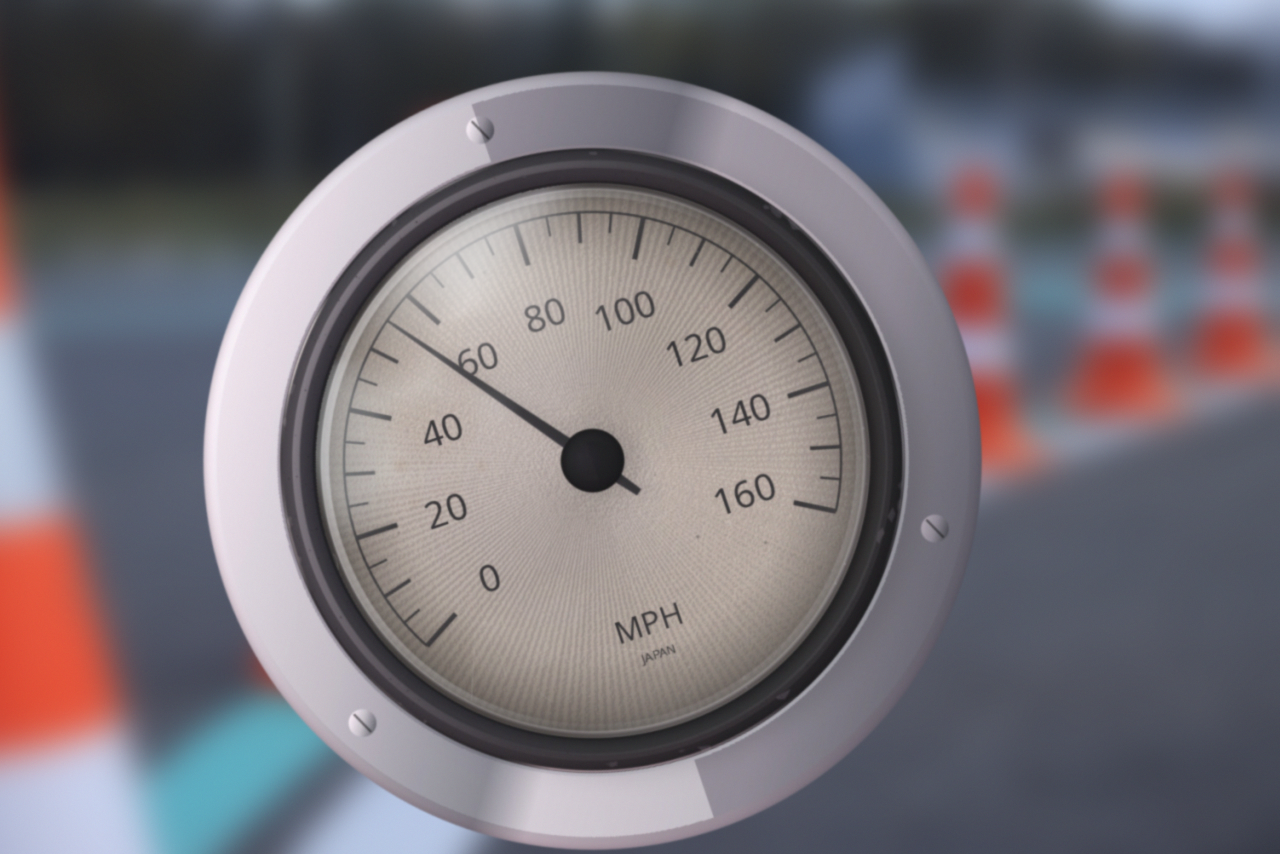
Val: 55
